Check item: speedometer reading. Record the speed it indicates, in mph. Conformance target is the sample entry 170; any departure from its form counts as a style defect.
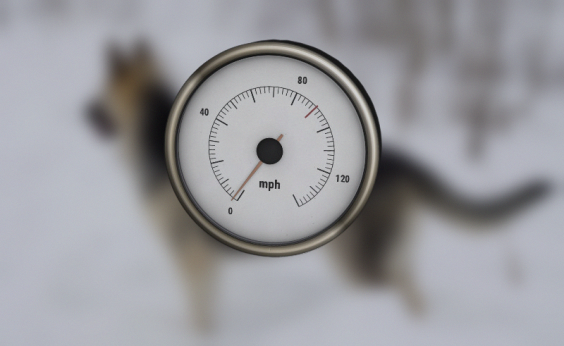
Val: 2
